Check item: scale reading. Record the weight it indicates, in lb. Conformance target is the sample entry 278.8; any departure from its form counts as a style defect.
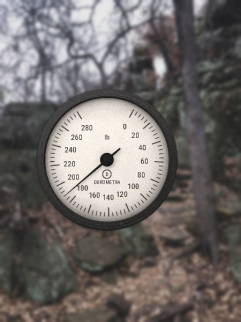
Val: 188
